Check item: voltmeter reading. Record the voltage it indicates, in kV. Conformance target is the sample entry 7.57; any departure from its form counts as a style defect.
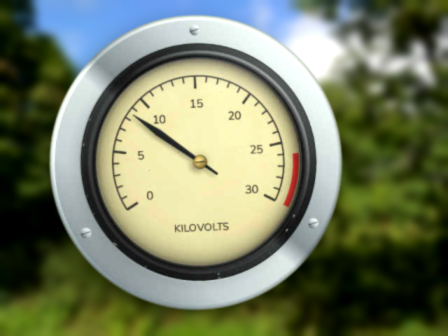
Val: 8.5
